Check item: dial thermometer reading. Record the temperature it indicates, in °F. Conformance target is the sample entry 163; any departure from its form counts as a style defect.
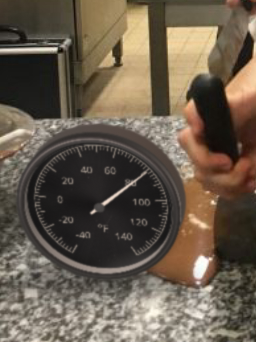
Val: 80
